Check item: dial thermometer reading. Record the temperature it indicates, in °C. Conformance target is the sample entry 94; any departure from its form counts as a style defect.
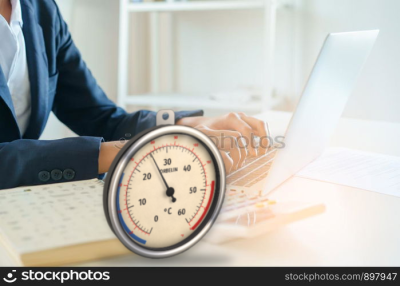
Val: 25
